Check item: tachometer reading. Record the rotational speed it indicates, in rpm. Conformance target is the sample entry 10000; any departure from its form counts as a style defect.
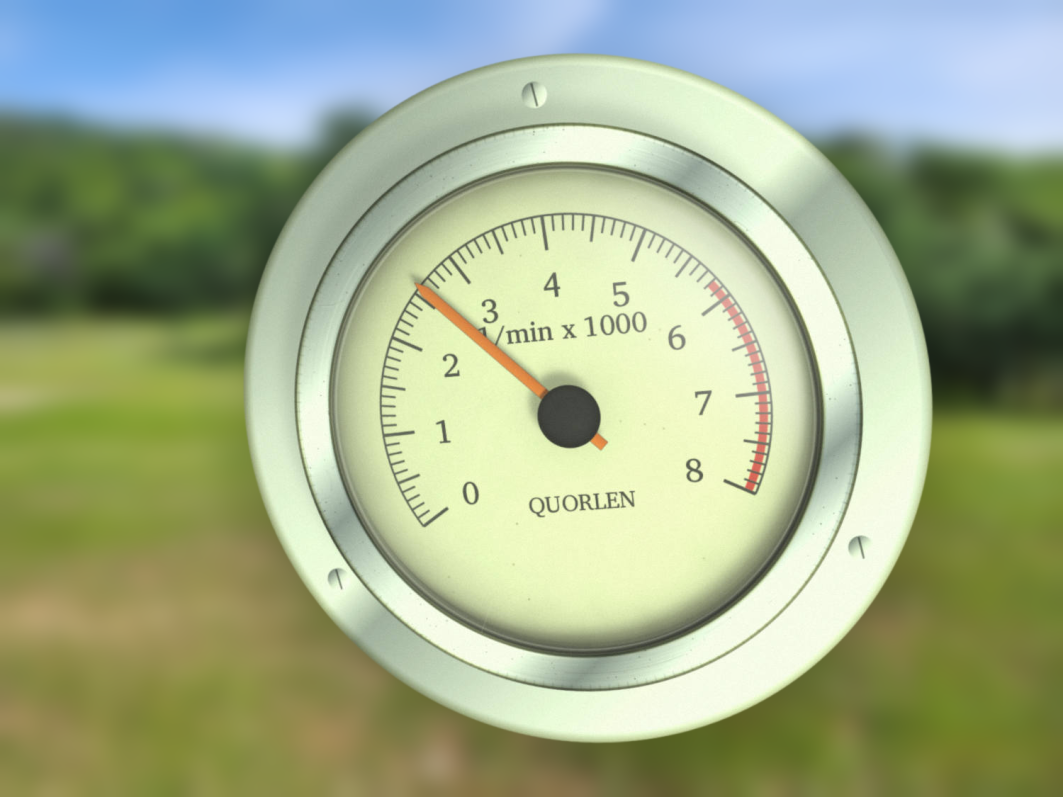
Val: 2600
